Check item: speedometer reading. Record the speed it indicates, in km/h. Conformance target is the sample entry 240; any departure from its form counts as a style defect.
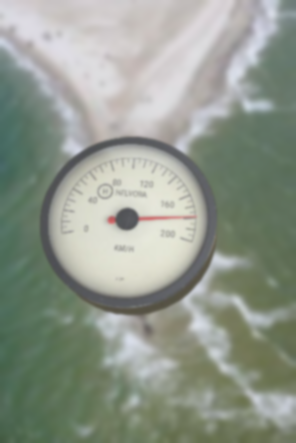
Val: 180
